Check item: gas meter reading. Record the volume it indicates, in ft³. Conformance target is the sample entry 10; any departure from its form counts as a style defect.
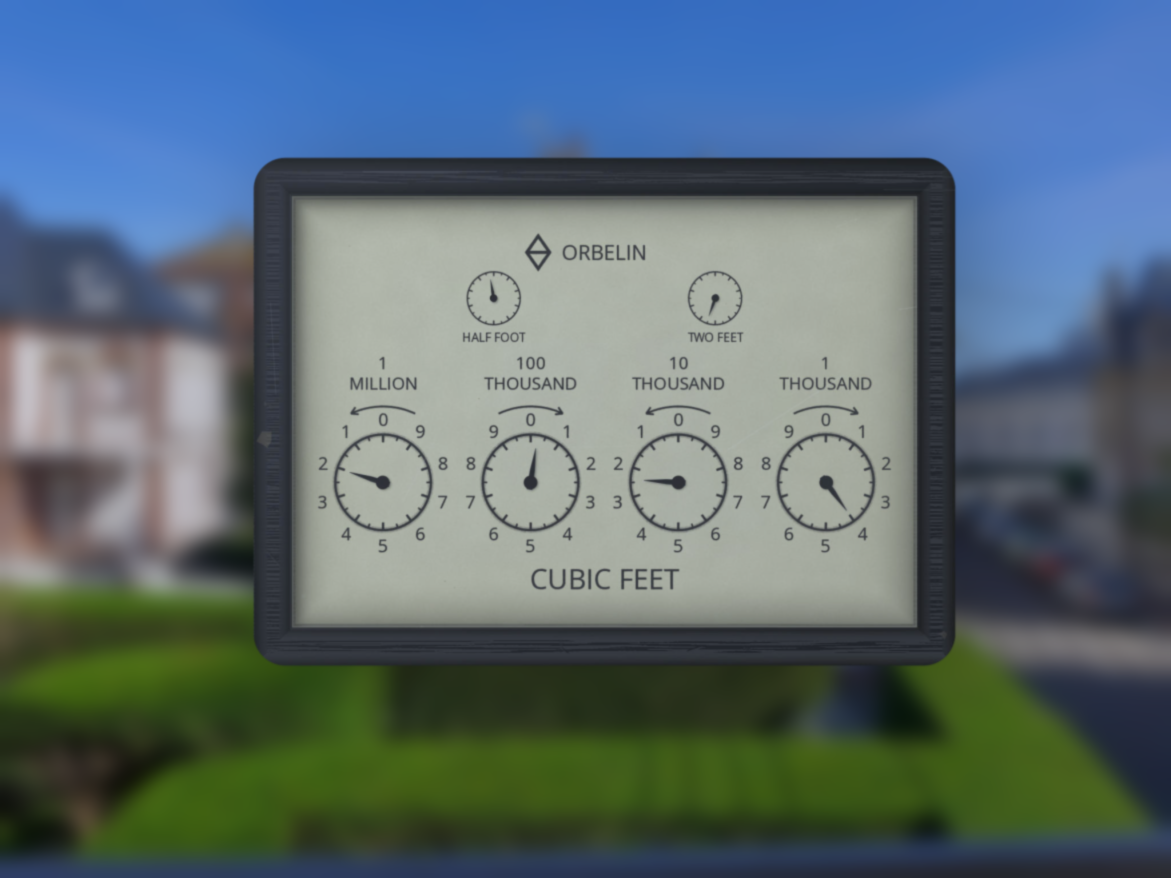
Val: 202400
